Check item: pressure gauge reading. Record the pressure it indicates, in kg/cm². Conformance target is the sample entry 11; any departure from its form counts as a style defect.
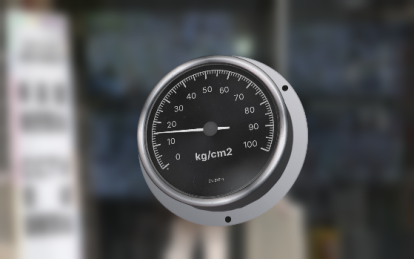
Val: 15
